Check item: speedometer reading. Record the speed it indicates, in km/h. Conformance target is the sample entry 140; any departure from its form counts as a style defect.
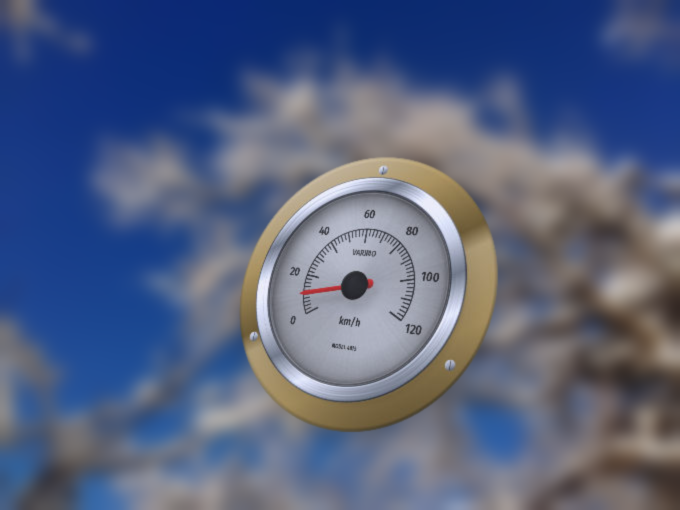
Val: 10
